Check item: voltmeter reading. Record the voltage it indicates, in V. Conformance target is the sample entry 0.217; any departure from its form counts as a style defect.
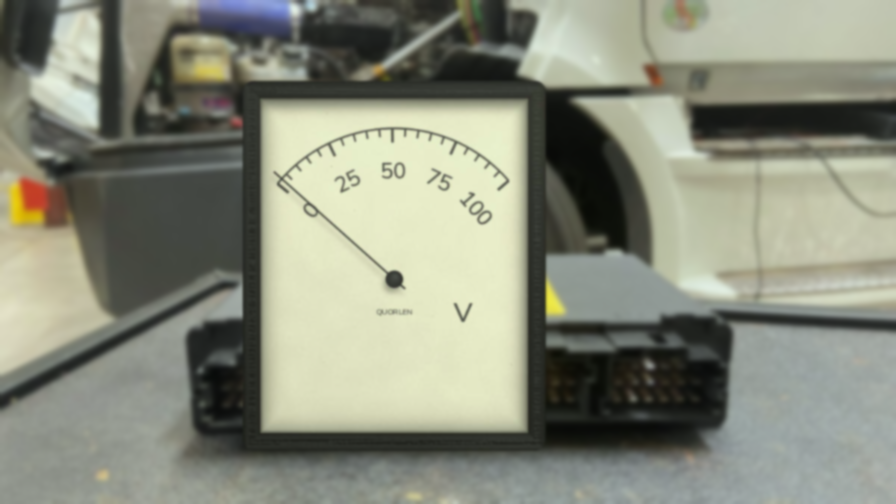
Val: 2.5
